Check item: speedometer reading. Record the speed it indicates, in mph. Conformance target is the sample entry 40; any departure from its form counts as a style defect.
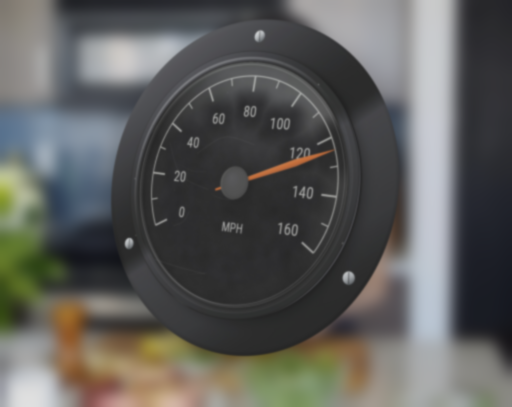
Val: 125
